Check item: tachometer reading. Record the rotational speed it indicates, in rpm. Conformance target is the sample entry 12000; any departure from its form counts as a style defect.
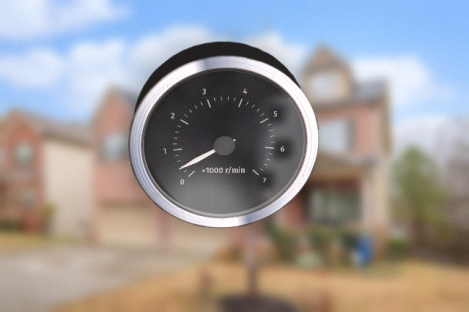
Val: 400
